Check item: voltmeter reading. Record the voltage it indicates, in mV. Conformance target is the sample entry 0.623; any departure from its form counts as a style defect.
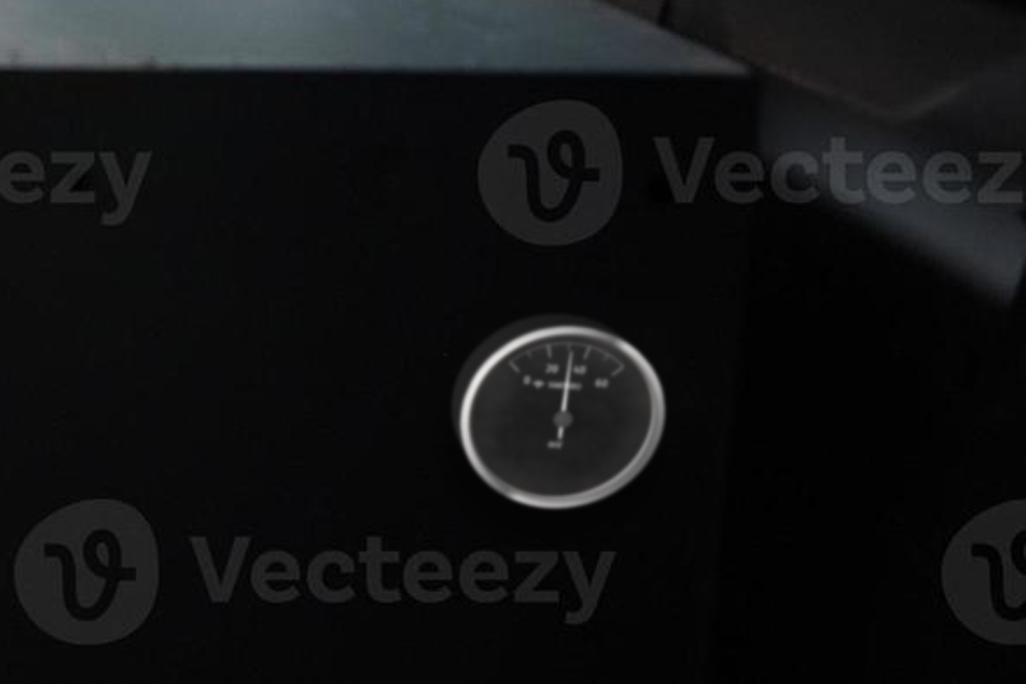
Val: 30
